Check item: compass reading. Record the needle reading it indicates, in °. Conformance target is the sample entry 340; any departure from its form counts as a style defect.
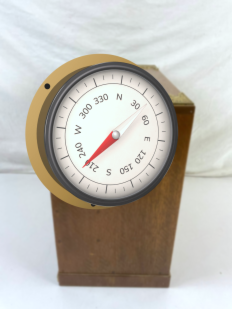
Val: 220
